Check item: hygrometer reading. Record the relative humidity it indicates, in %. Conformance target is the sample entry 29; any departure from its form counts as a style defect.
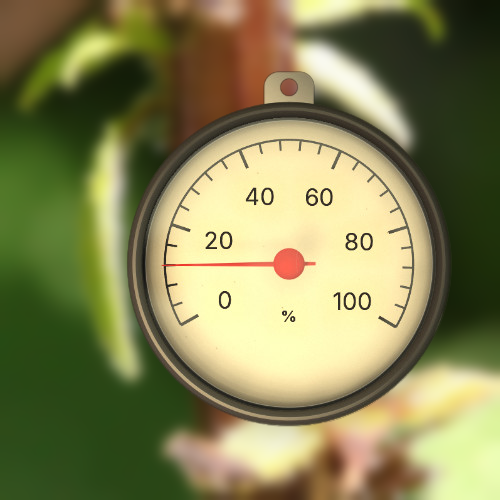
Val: 12
